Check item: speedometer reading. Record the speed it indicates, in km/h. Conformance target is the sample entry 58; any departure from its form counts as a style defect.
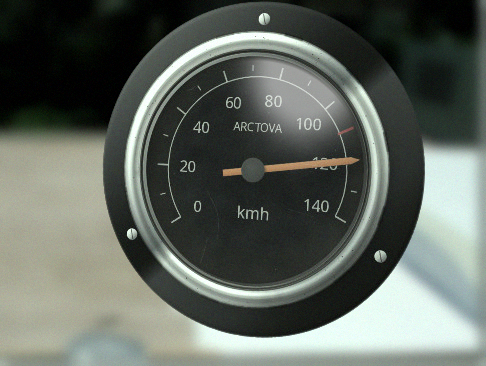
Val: 120
